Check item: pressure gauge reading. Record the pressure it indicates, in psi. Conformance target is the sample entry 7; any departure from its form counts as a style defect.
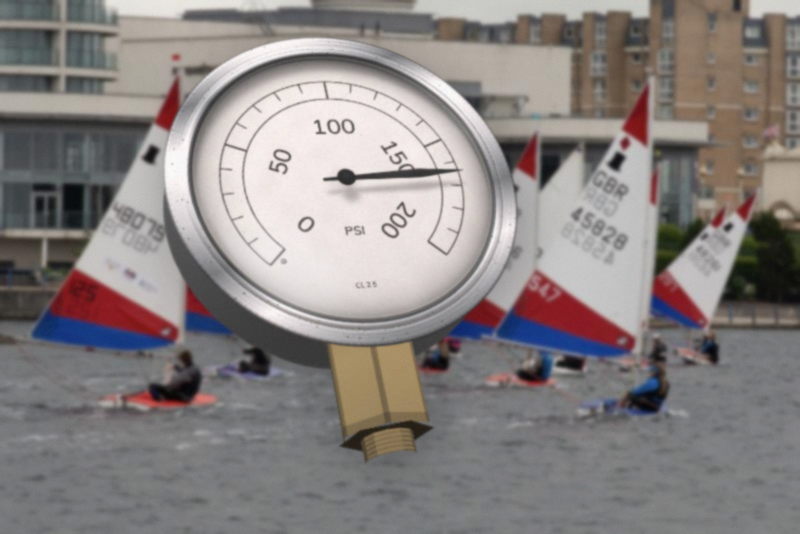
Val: 165
